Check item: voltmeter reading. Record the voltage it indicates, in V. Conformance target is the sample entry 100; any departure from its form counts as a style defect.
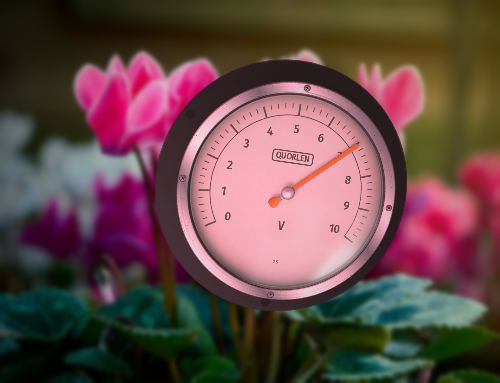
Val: 7
